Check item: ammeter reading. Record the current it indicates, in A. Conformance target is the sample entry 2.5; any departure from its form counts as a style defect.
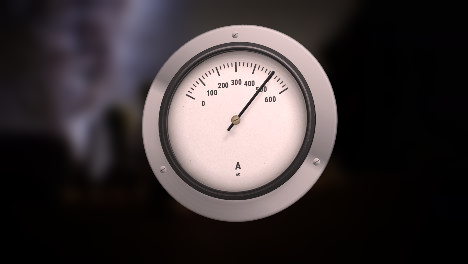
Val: 500
